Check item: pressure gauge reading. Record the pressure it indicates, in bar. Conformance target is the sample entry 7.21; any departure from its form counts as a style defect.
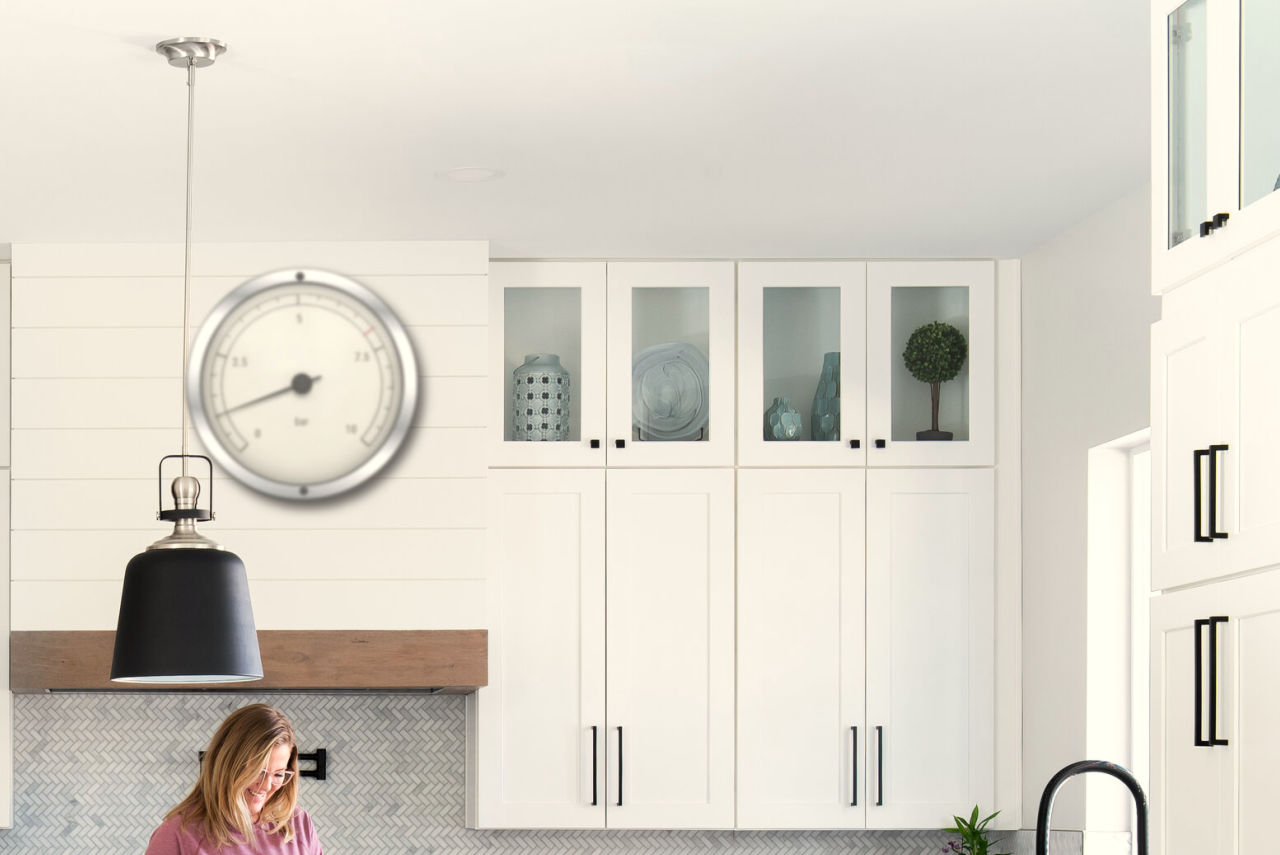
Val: 1
